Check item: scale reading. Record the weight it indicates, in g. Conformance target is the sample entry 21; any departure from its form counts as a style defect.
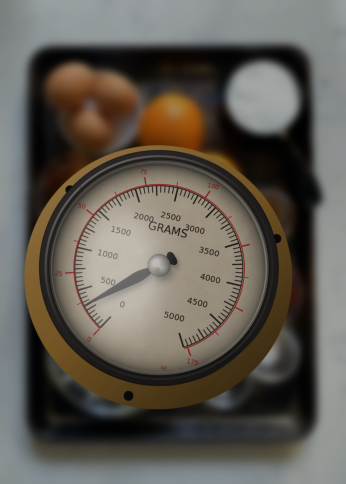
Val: 300
